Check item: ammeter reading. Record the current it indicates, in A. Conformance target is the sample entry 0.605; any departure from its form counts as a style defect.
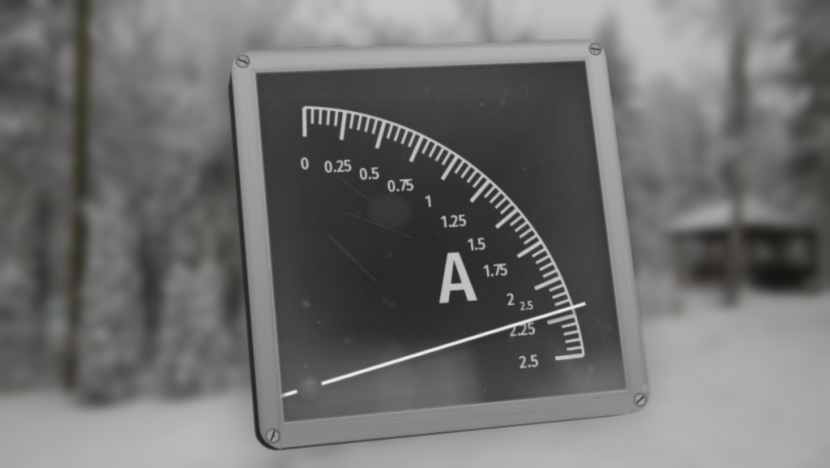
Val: 2.2
